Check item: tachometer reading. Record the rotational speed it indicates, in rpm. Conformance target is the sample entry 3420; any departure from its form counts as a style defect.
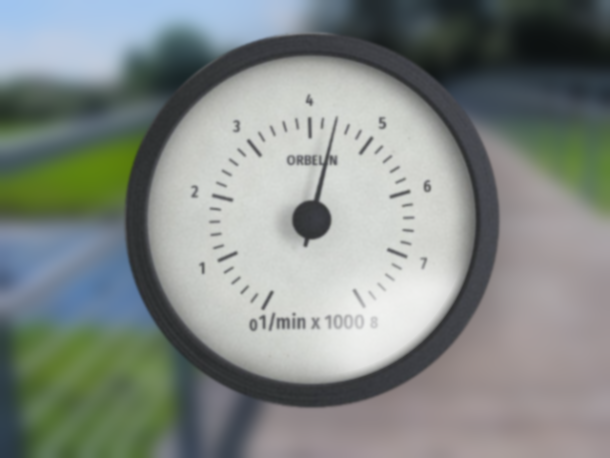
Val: 4400
